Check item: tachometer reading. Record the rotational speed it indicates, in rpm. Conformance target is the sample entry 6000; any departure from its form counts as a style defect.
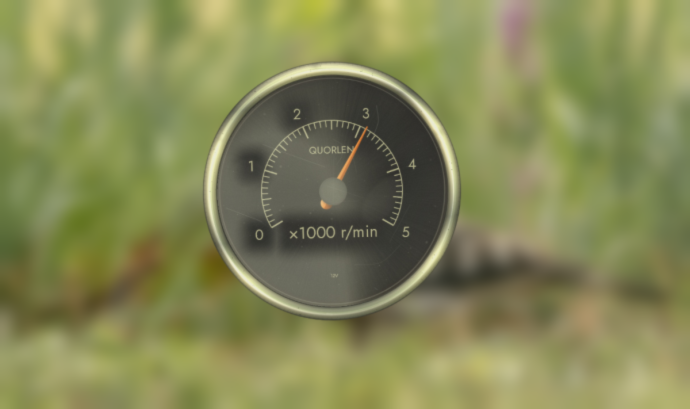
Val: 3100
